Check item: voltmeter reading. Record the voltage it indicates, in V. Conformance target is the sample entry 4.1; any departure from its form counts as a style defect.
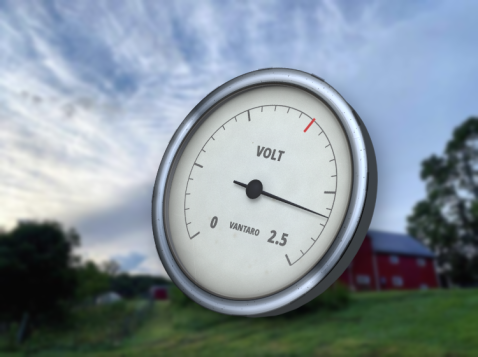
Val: 2.15
